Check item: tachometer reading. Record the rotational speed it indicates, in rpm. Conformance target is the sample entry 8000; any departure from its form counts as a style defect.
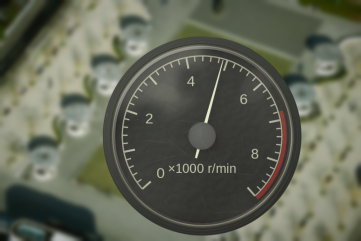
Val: 4900
